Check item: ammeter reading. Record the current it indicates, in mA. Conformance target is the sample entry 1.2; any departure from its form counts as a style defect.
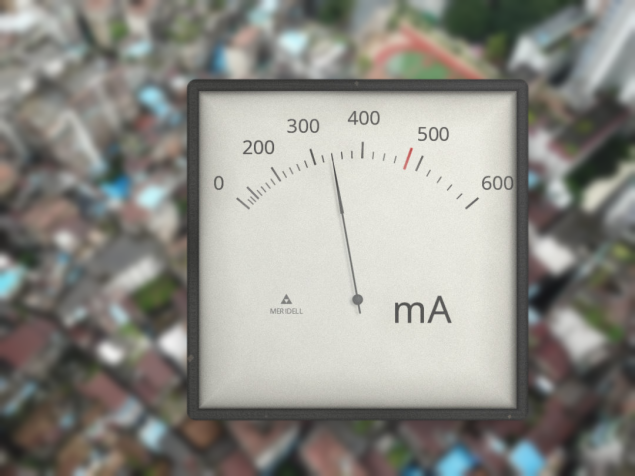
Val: 340
